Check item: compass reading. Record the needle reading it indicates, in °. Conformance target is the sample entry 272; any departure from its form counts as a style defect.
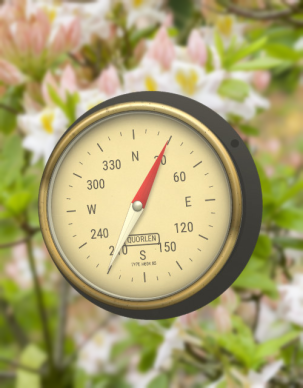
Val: 30
